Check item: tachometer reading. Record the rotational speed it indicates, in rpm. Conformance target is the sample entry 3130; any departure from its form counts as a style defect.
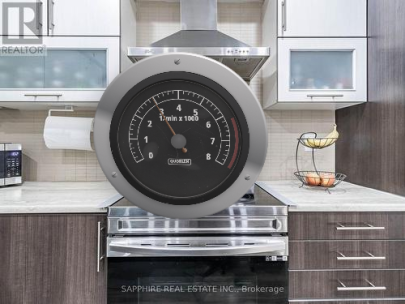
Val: 3000
